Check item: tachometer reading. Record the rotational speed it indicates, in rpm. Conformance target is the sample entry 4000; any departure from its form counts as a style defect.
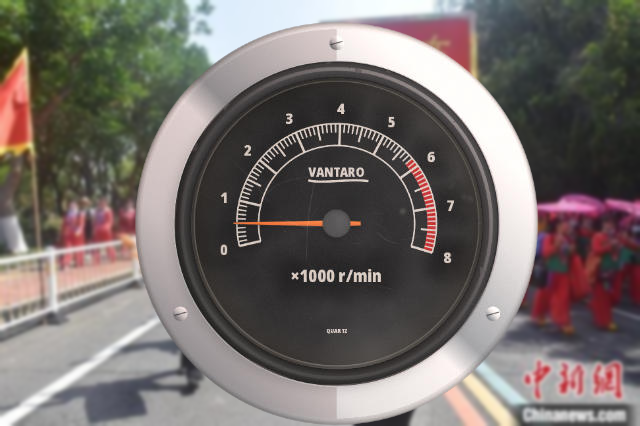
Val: 500
